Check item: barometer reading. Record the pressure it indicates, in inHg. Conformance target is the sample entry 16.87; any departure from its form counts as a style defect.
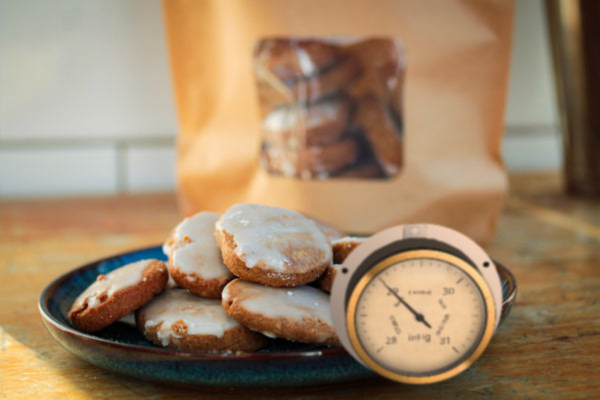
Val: 29
